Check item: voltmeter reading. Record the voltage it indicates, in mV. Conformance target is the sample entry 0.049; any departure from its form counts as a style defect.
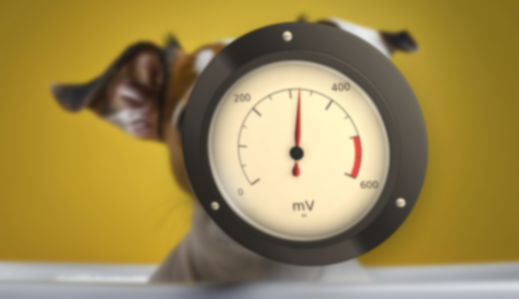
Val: 325
